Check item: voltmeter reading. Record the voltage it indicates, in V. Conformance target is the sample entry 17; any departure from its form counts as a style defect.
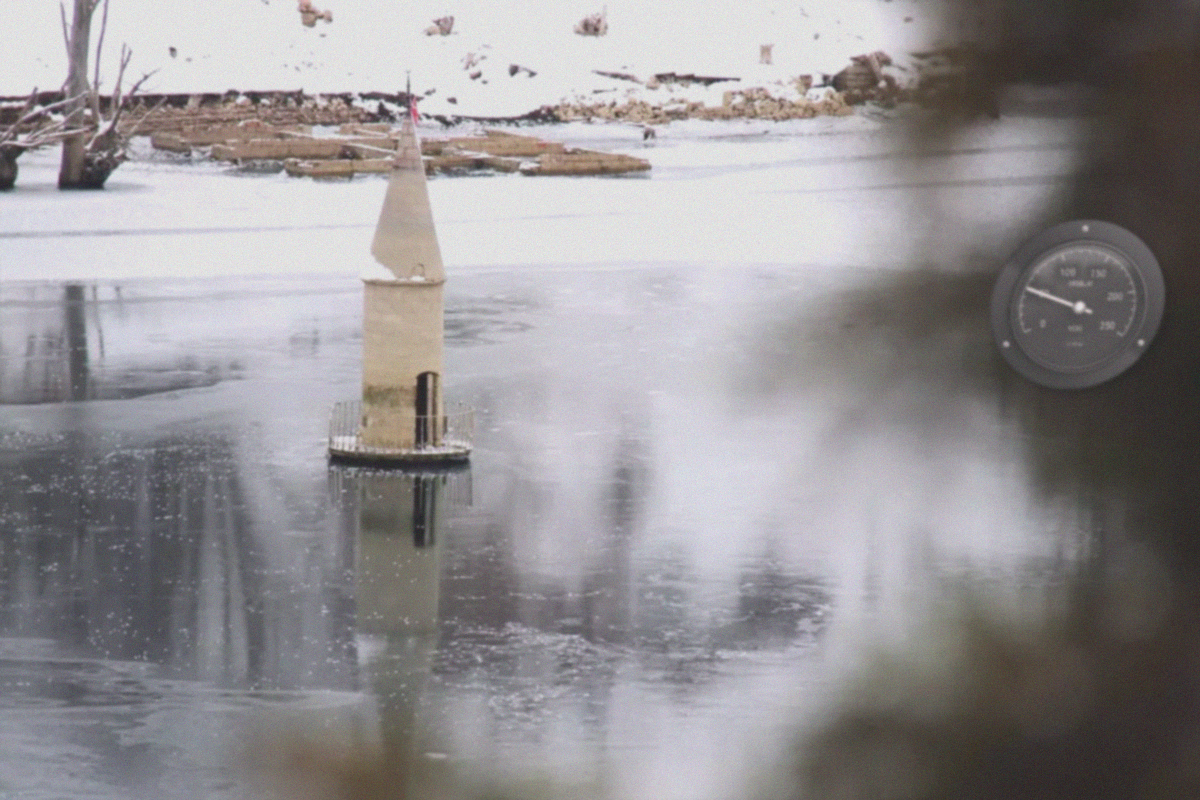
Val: 50
